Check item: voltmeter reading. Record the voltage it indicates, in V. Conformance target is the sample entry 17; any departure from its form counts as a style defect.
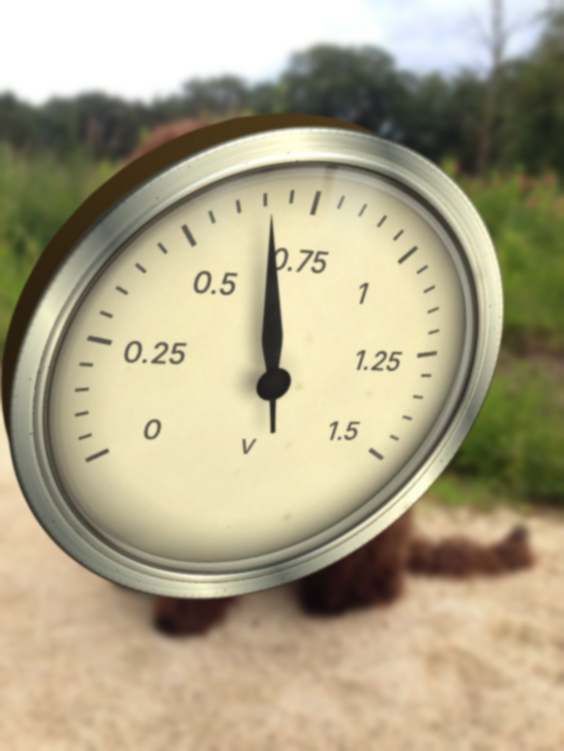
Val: 0.65
